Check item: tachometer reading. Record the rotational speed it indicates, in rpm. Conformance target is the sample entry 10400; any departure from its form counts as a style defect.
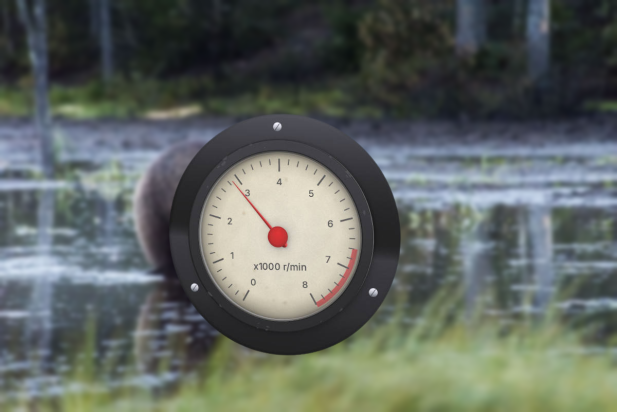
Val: 2900
